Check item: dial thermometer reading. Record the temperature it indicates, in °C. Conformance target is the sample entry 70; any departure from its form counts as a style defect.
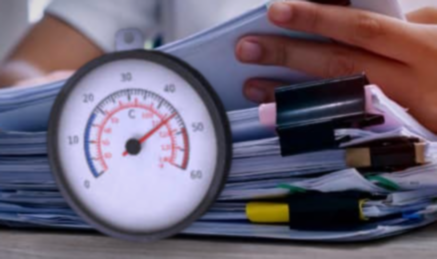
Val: 45
